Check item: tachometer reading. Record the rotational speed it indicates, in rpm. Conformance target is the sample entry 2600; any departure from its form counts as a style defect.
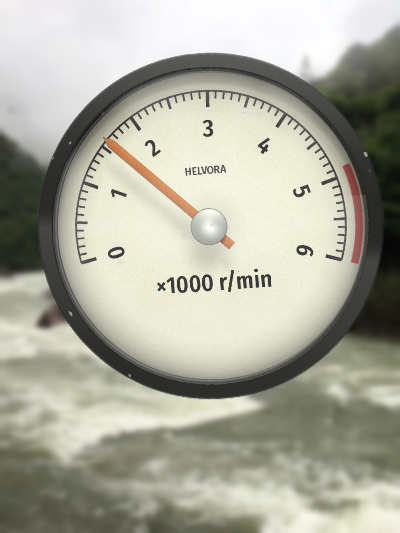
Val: 1600
